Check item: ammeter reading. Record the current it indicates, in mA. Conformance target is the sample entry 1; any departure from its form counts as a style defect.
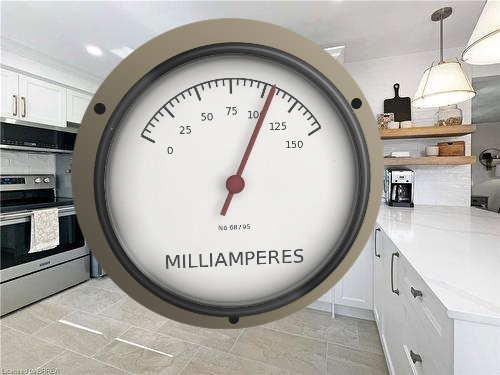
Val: 105
